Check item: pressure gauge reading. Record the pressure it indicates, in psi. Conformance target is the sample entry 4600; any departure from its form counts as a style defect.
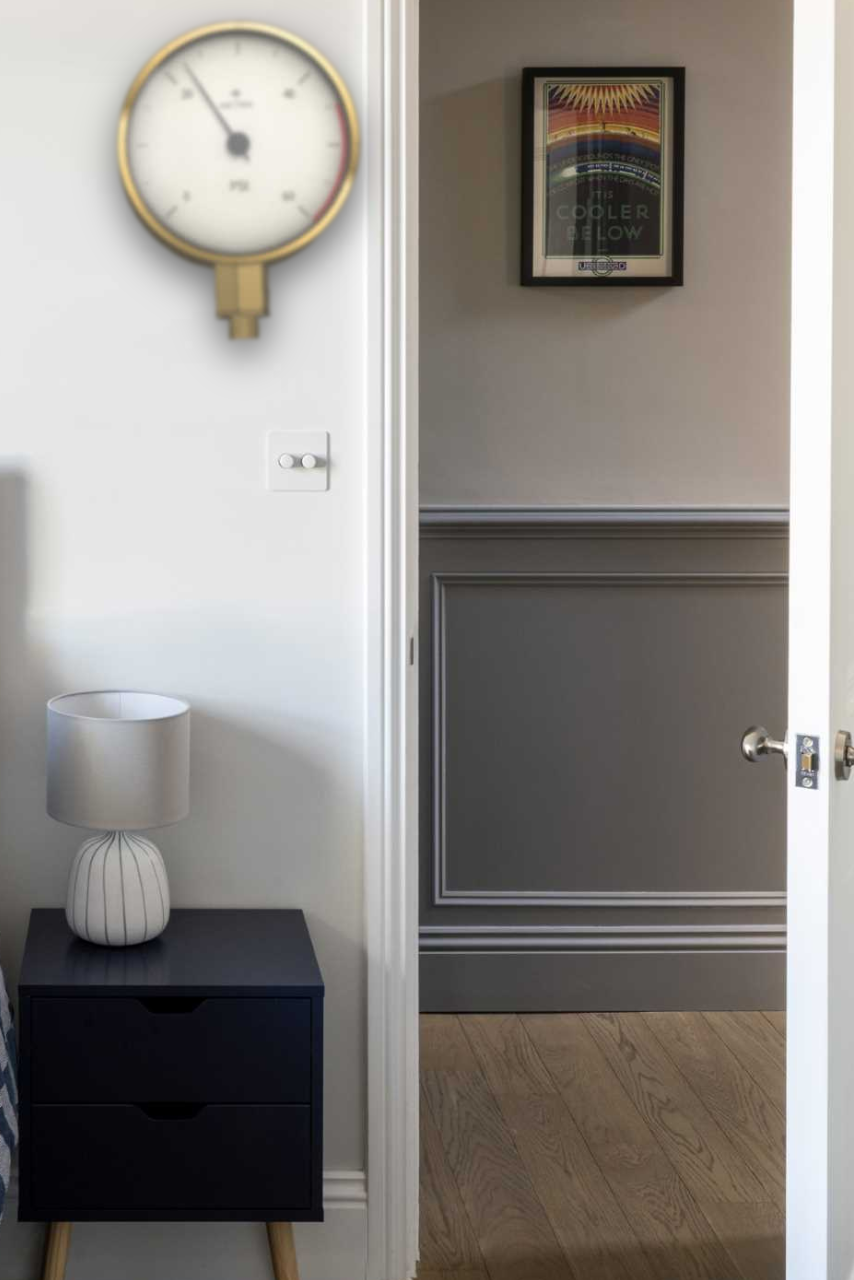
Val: 22.5
